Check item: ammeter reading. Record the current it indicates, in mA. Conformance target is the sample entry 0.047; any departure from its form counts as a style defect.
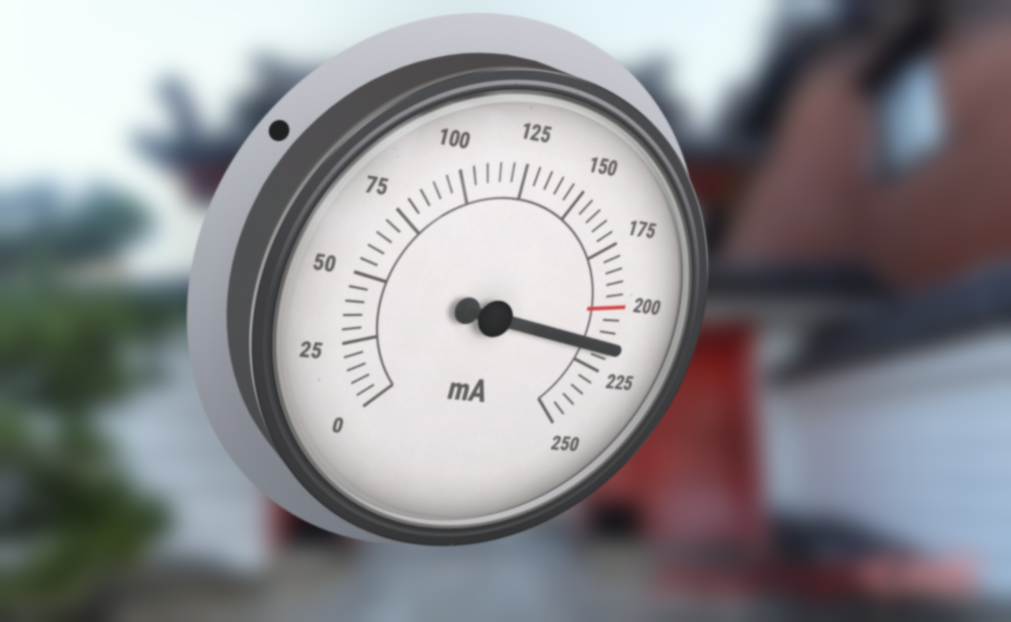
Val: 215
